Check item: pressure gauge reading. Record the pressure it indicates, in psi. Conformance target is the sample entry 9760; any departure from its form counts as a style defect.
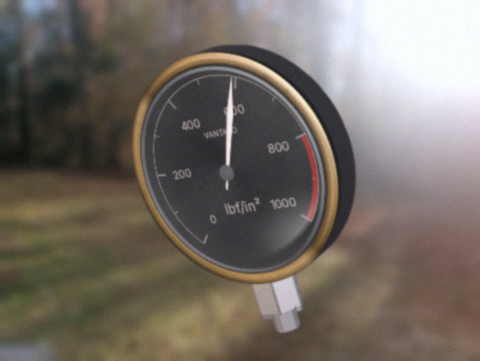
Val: 600
